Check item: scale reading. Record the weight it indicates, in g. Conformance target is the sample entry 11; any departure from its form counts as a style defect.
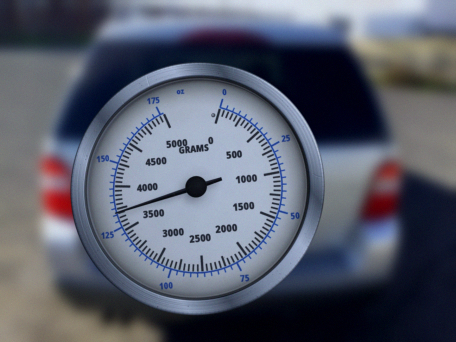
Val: 3700
